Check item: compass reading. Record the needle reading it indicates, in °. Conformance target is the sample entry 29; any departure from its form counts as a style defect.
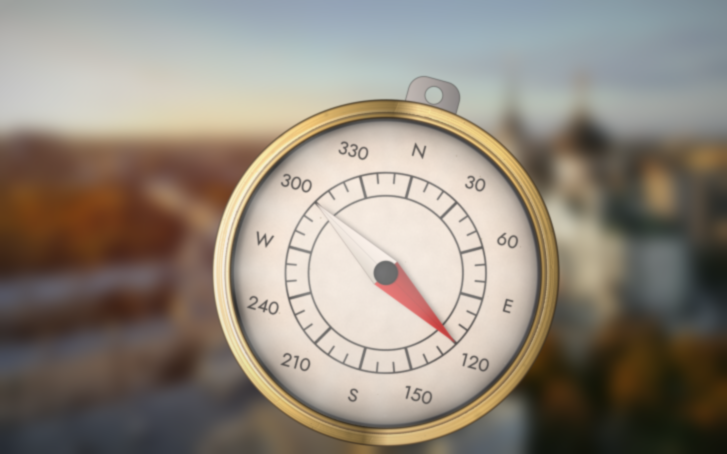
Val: 120
